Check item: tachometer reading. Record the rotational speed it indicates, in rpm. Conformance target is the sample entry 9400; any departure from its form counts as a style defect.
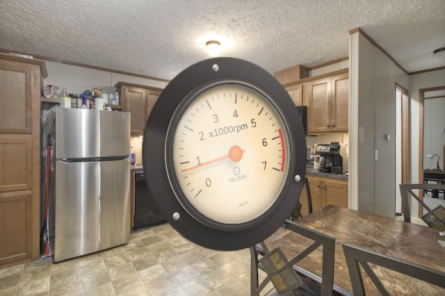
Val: 800
